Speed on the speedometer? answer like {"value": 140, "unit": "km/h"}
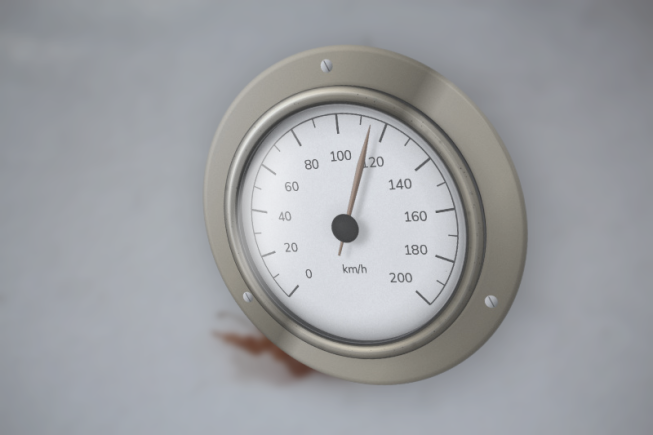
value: {"value": 115, "unit": "km/h"}
